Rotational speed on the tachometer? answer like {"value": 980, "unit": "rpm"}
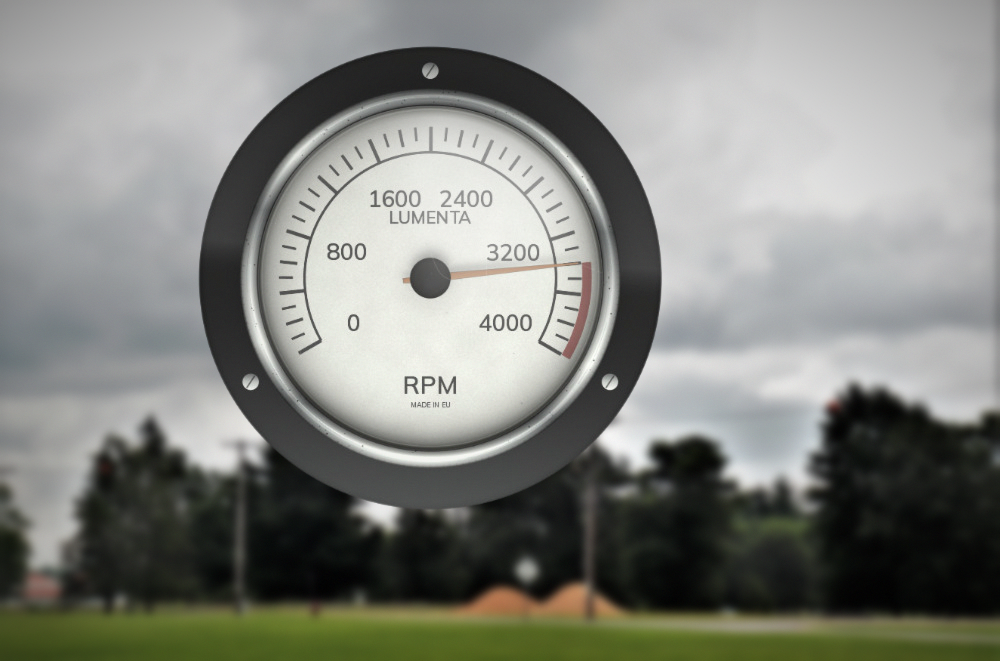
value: {"value": 3400, "unit": "rpm"}
